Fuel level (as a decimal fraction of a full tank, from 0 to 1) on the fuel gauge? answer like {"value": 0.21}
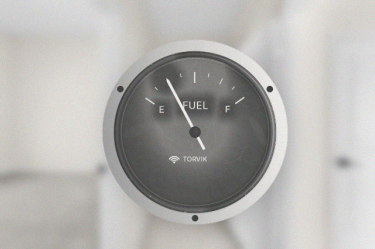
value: {"value": 0.25}
